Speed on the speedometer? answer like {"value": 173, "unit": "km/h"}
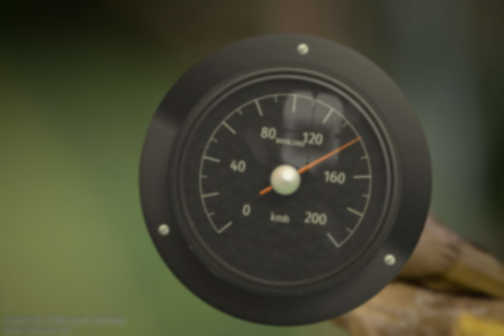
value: {"value": 140, "unit": "km/h"}
